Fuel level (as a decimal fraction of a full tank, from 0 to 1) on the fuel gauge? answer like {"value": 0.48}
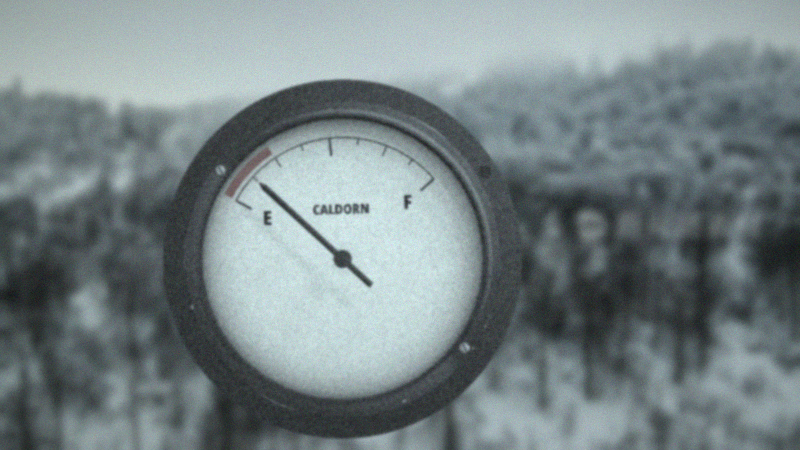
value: {"value": 0.125}
